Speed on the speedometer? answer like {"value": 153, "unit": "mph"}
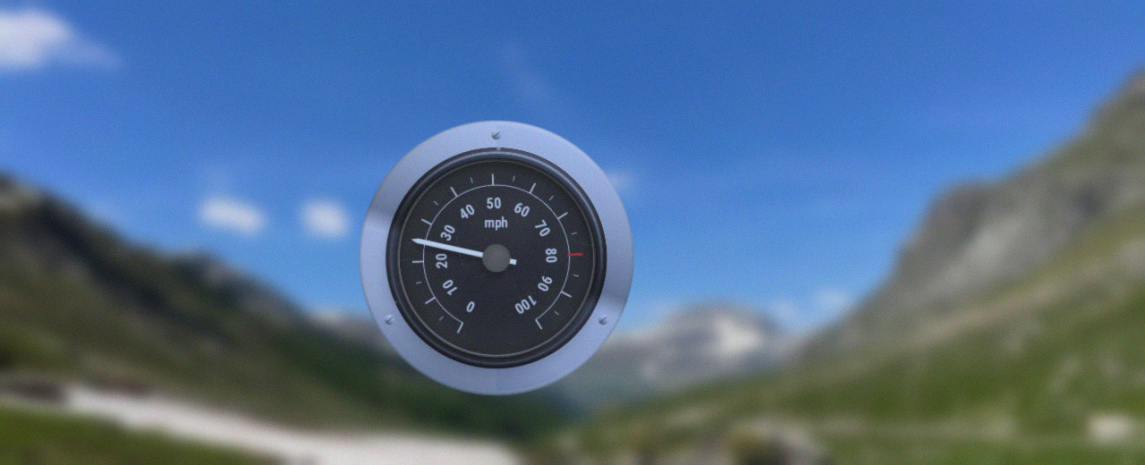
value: {"value": 25, "unit": "mph"}
